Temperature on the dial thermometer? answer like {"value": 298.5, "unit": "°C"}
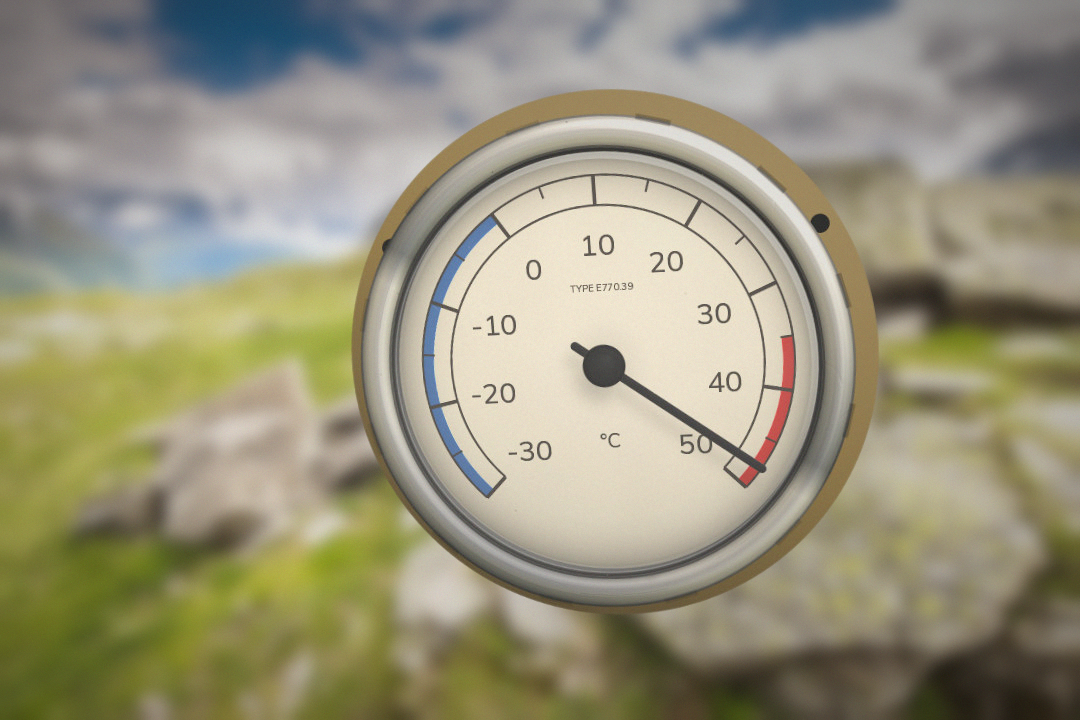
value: {"value": 47.5, "unit": "°C"}
